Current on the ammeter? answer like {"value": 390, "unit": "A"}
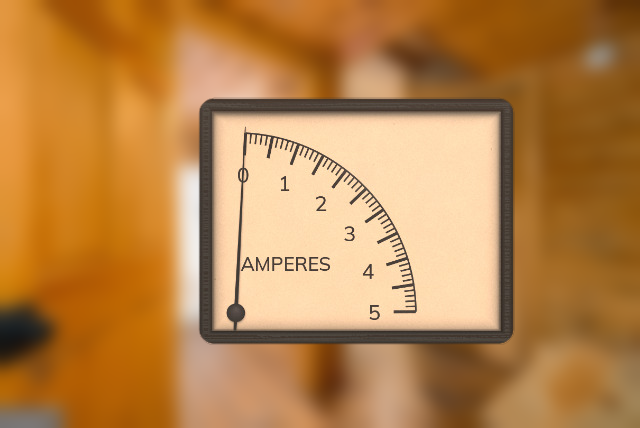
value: {"value": 0, "unit": "A"}
